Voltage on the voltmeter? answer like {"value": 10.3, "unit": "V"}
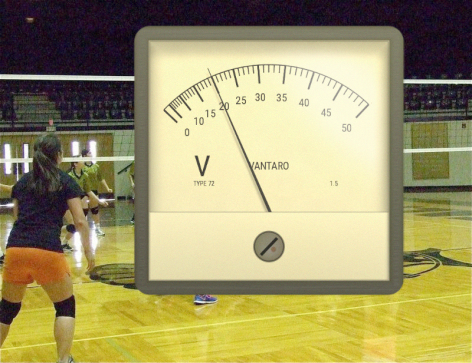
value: {"value": 20, "unit": "V"}
